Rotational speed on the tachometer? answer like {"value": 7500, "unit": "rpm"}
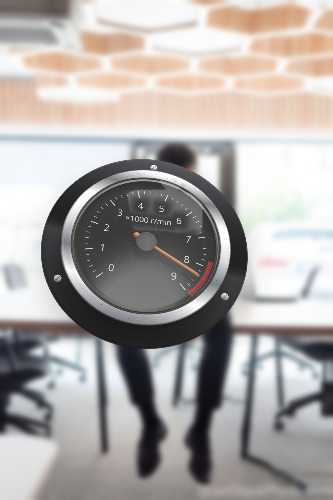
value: {"value": 8400, "unit": "rpm"}
